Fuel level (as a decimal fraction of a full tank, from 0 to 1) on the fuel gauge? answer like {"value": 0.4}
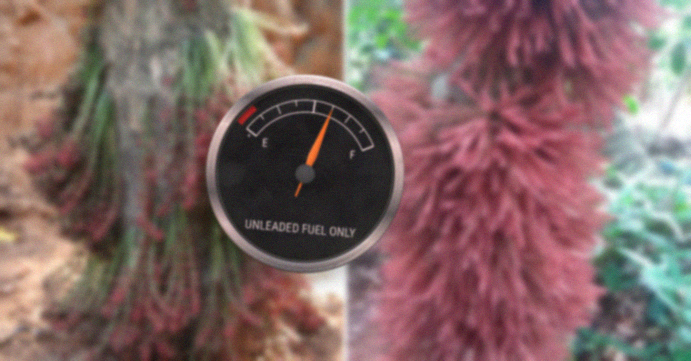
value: {"value": 0.625}
